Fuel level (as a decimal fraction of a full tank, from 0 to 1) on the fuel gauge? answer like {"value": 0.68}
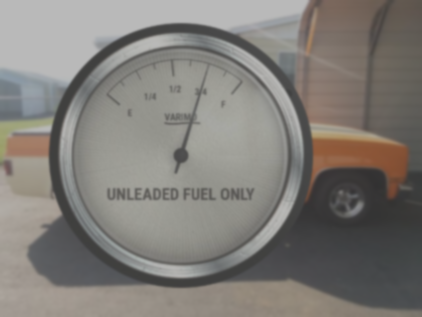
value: {"value": 0.75}
